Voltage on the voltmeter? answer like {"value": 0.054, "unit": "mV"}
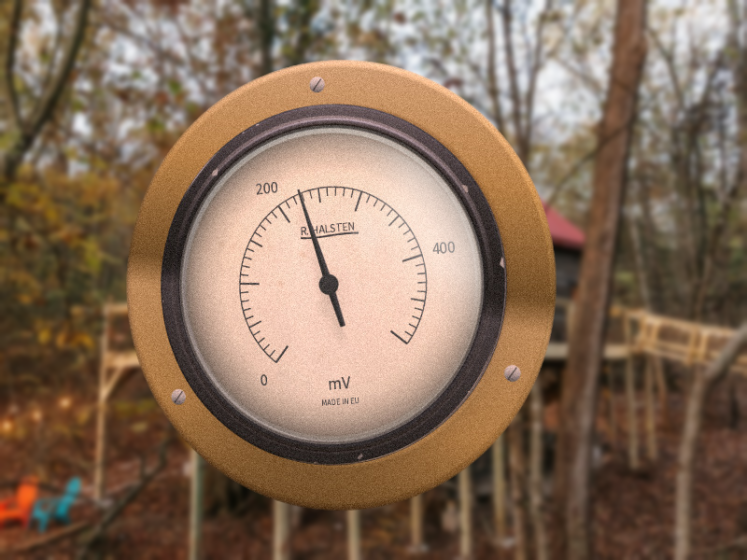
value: {"value": 230, "unit": "mV"}
